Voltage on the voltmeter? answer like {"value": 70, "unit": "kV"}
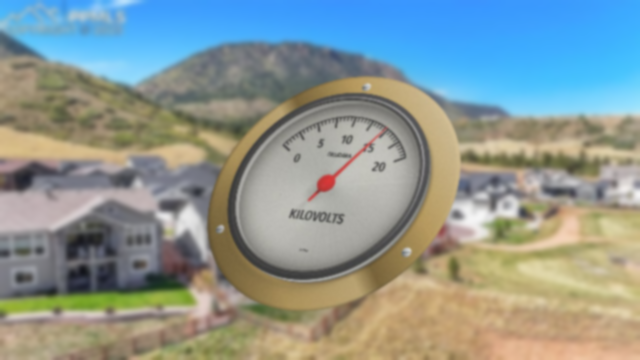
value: {"value": 15, "unit": "kV"}
